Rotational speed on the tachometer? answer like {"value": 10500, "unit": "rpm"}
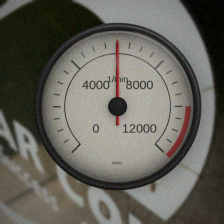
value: {"value": 6000, "unit": "rpm"}
